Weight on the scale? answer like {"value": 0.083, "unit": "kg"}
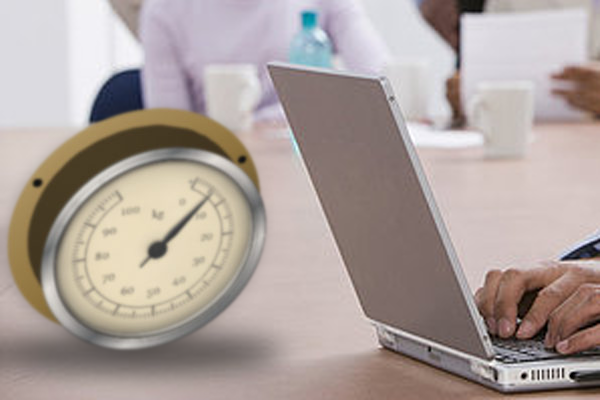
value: {"value": 5, "unit": "kg"}
